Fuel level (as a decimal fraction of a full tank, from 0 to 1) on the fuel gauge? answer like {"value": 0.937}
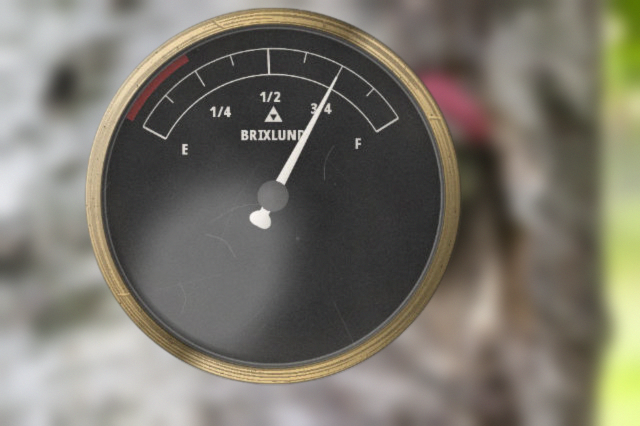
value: {"value": 0.75}
